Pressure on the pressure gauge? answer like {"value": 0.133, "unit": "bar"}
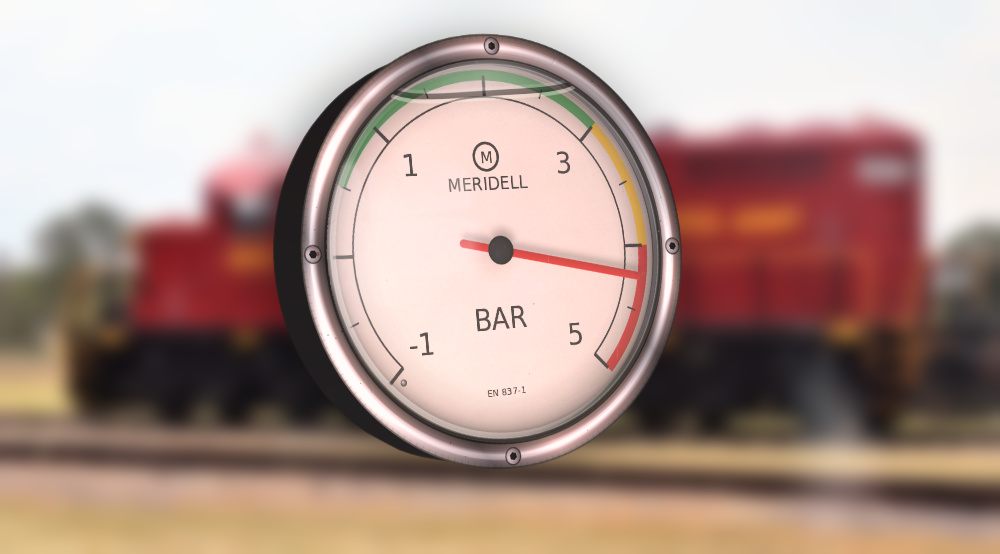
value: {"value": 4.25, "unit": "bar"}
